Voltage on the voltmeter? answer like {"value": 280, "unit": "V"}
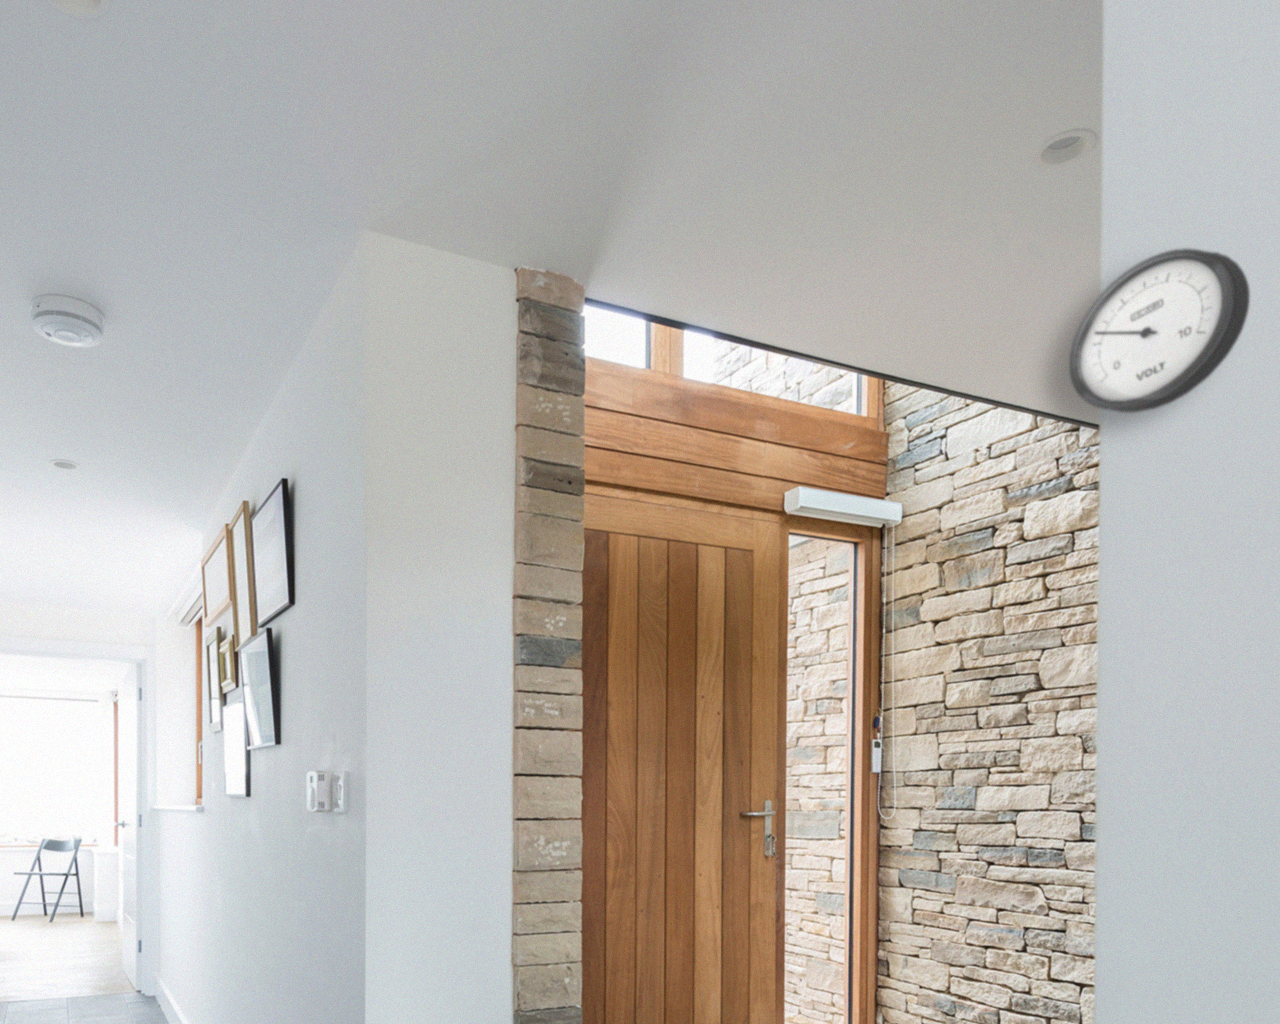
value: {"value": 2.5, "unit": "V"}
